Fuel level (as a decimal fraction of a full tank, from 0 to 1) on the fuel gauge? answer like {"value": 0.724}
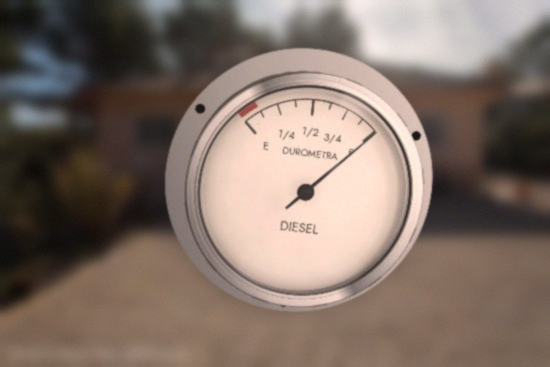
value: {"value": 1}
